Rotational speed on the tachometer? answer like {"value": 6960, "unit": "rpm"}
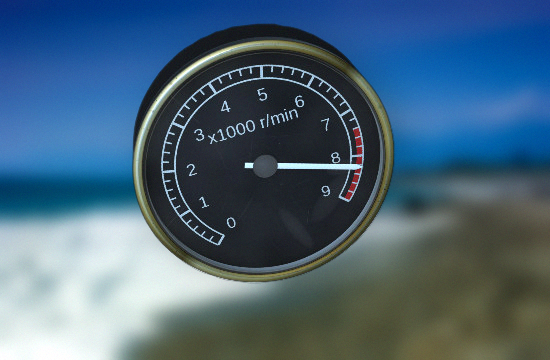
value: {"value": 8200, "unit": "rpm"}
